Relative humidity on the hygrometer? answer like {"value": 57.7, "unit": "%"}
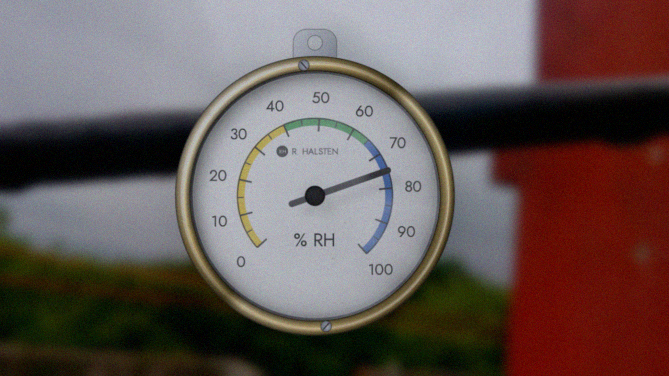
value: {"value": 75, "unit": "%"}
